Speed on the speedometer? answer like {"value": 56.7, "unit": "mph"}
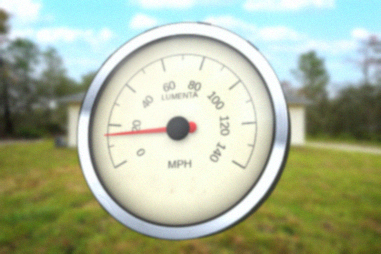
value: {"value": 15, "unit": "mph"}
